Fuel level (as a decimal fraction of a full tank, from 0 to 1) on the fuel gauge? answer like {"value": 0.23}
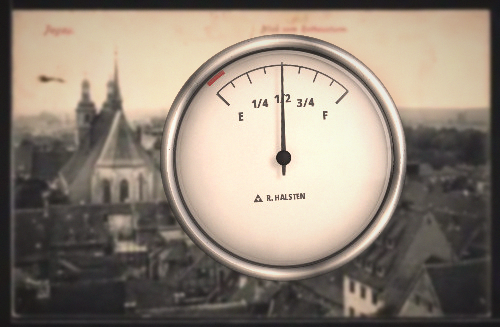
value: {"value": 0.5}
